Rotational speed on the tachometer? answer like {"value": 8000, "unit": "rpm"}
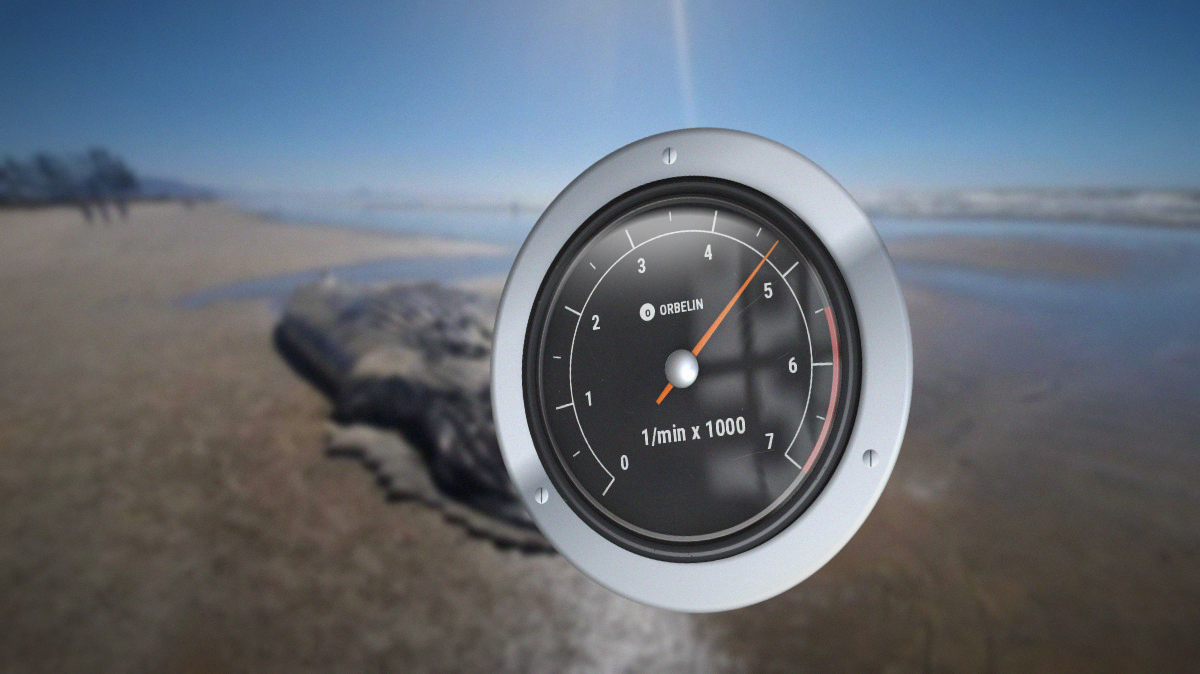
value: {"value": 4750, "unit": "rpm"}
